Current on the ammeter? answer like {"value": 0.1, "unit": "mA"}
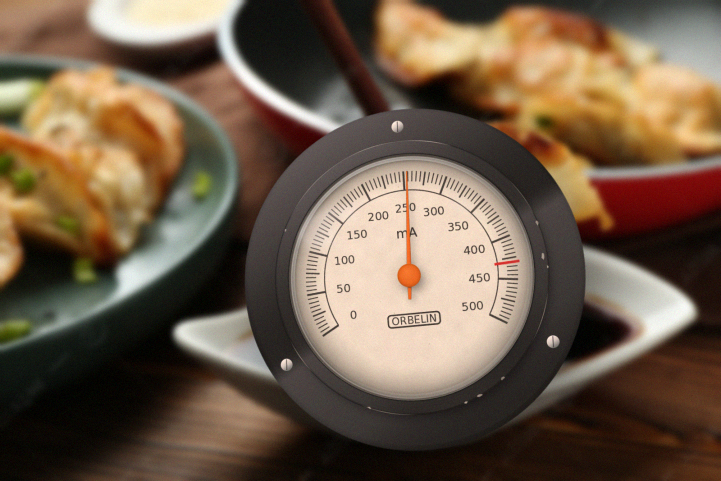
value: {"value": 255, "unit": "mA"}
